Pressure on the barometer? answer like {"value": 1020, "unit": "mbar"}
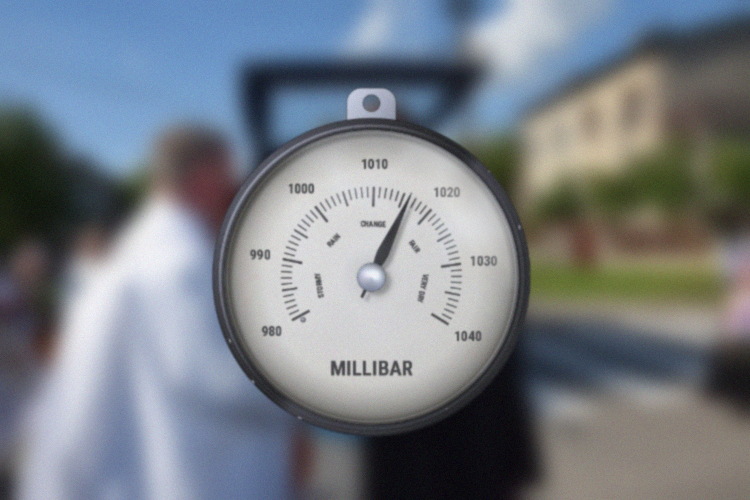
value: {"value": 1016, "unit": "mbar"}
